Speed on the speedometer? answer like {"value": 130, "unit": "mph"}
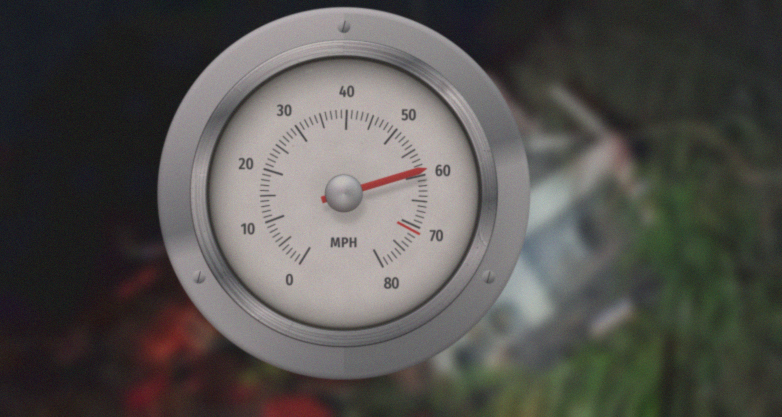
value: {"value": 59, "unit": "mph"}
